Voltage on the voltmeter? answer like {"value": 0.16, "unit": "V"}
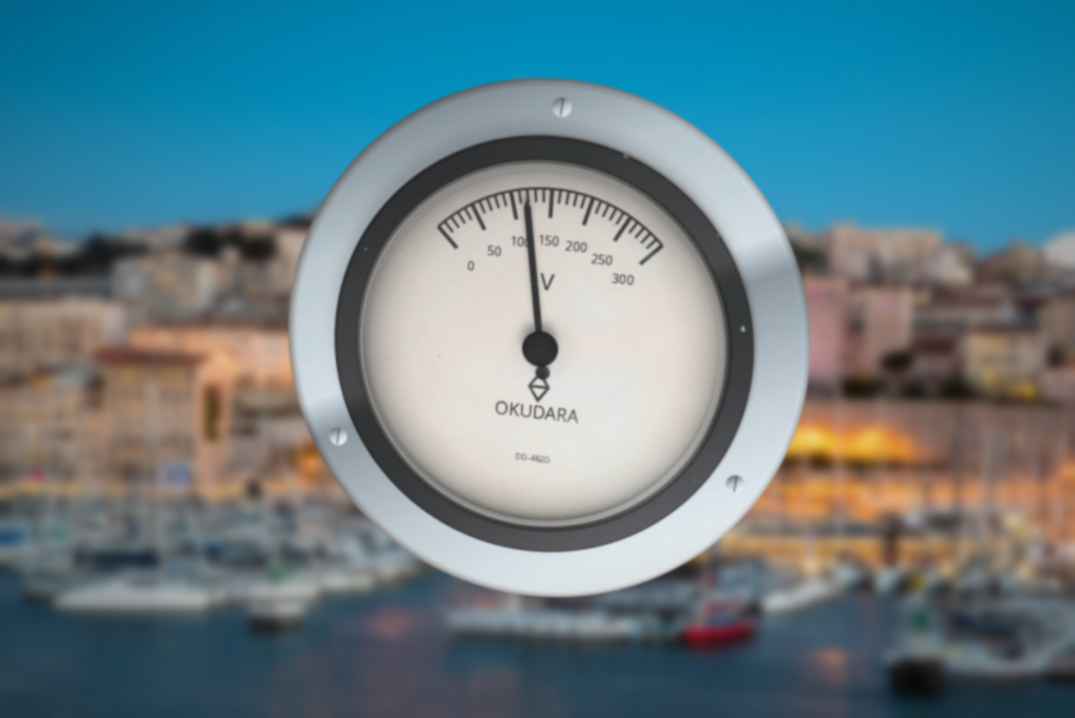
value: {"value": 120, "unit": "V"}
